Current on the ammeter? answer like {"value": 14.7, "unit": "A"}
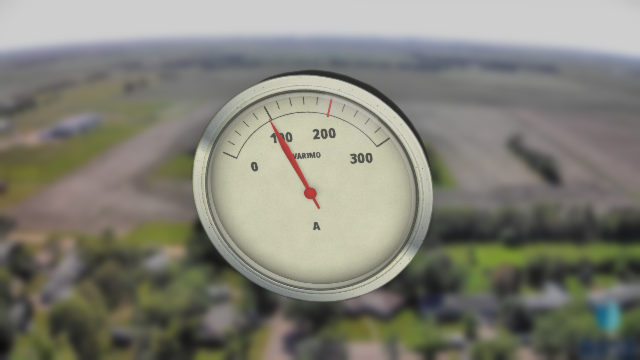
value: {"value": 100, "unit": "A"}
